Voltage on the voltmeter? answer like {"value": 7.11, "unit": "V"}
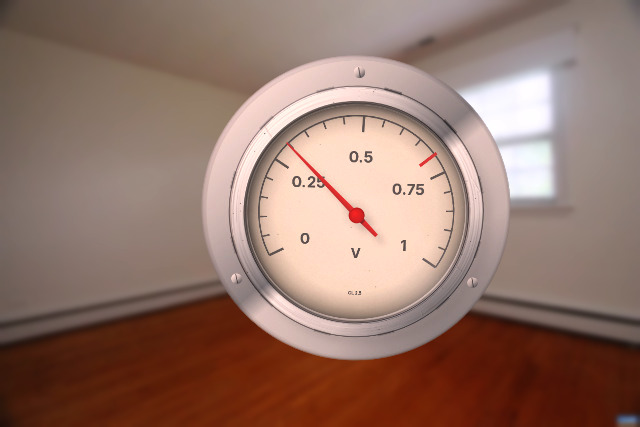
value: {"value": 0.3, "unit": "V"}
